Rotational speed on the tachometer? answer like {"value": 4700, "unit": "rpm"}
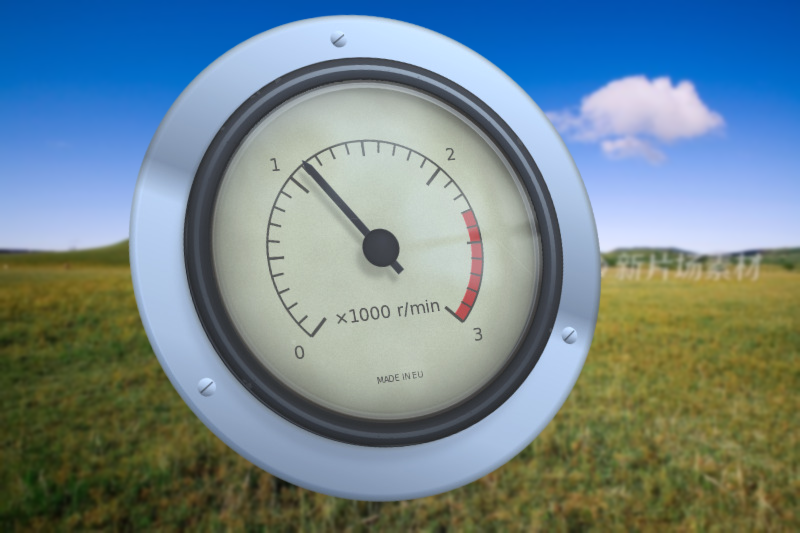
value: {"value": 1100, "unit": "rpm"}
